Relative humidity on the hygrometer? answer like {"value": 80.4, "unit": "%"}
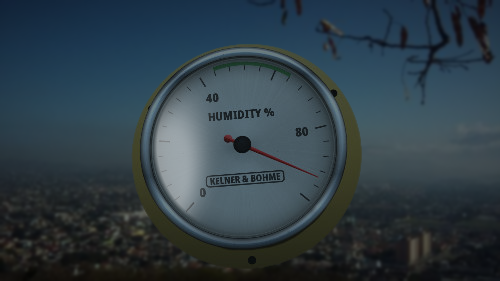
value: {"value": 94, "unit": "%"}
